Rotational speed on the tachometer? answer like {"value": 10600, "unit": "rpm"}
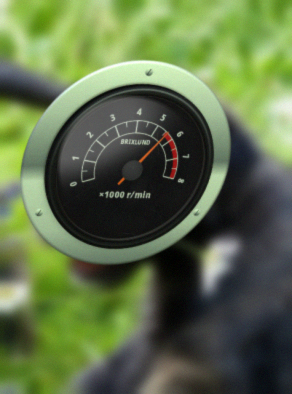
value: {"value": 5500, "unit": "rpm"}
